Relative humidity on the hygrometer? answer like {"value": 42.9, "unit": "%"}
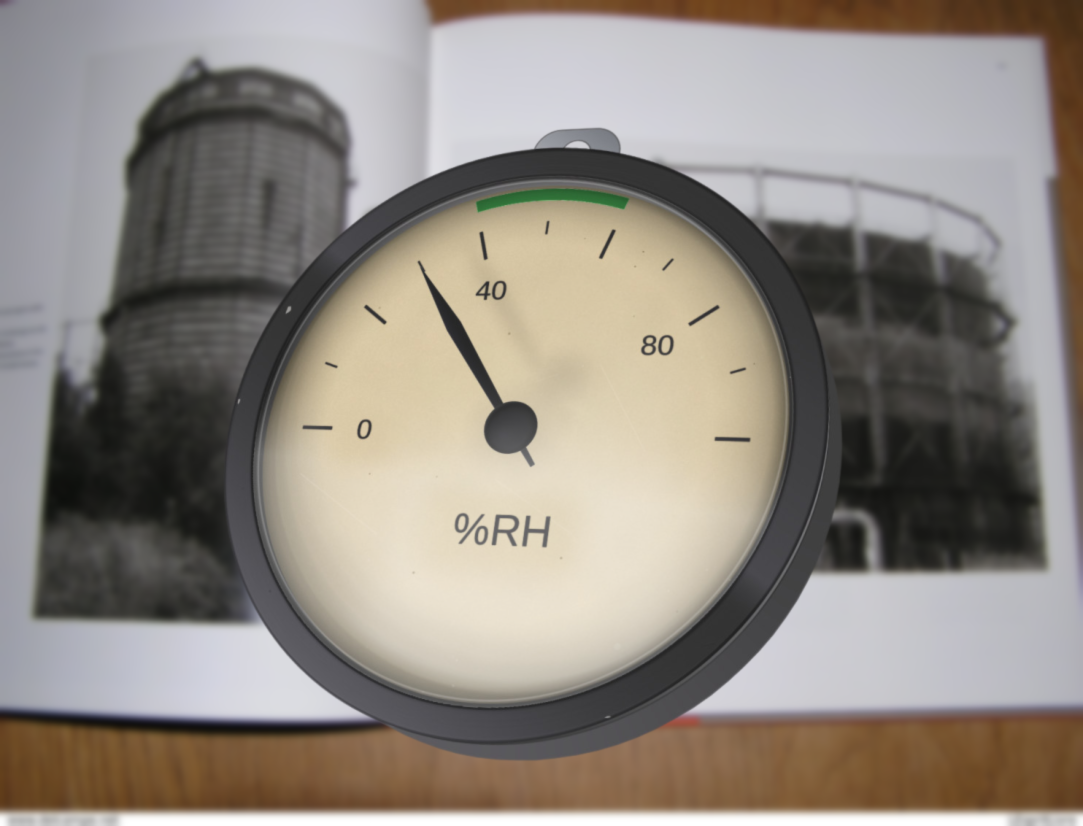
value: {"value": 30, "unit": "%"}
